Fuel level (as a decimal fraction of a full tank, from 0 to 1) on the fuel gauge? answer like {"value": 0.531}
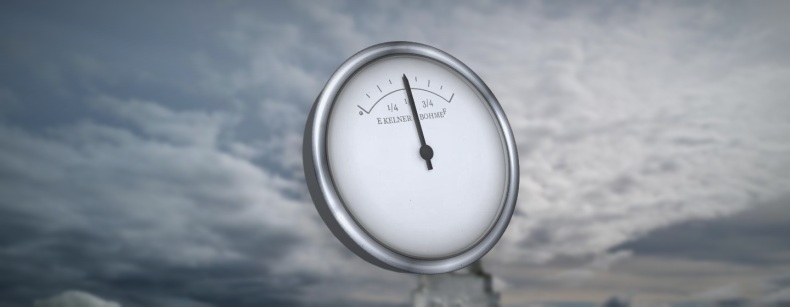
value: {"value": 0.5}
